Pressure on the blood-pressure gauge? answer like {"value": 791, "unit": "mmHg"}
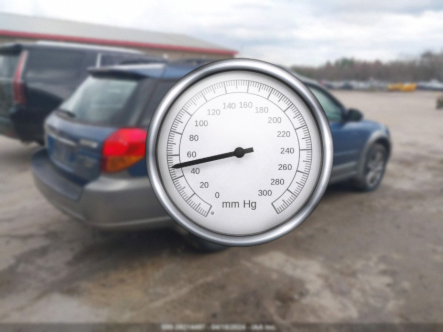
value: {"value": 50, "unit": "mmHg"}
